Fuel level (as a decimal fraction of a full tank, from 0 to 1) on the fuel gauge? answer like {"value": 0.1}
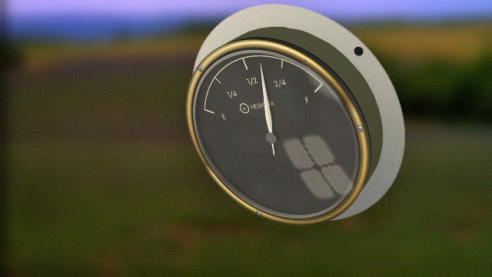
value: {"value": 0.625}
